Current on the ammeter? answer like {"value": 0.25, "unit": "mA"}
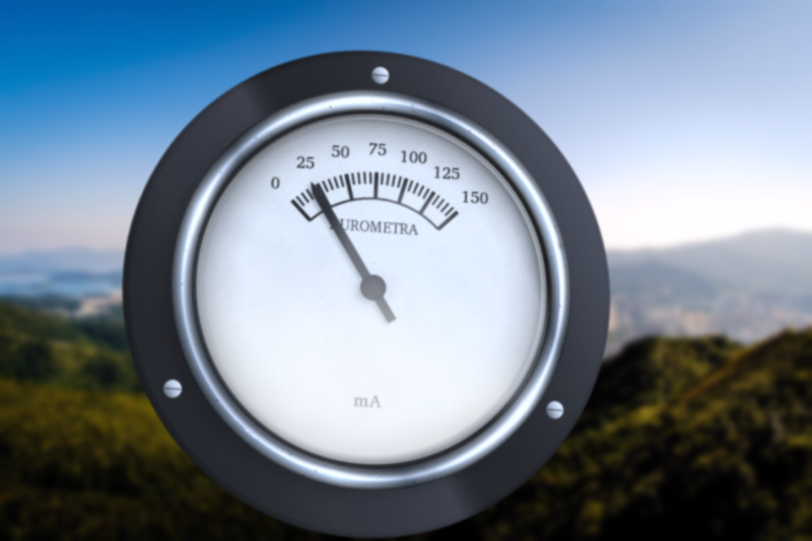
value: {"value": 20, "unit": "mA"}
